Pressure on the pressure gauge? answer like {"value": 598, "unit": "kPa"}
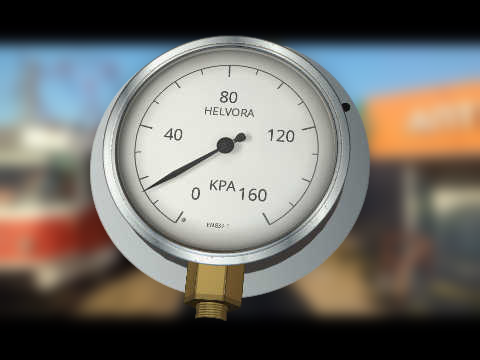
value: {"value": 15, "unit": "kPa"}
